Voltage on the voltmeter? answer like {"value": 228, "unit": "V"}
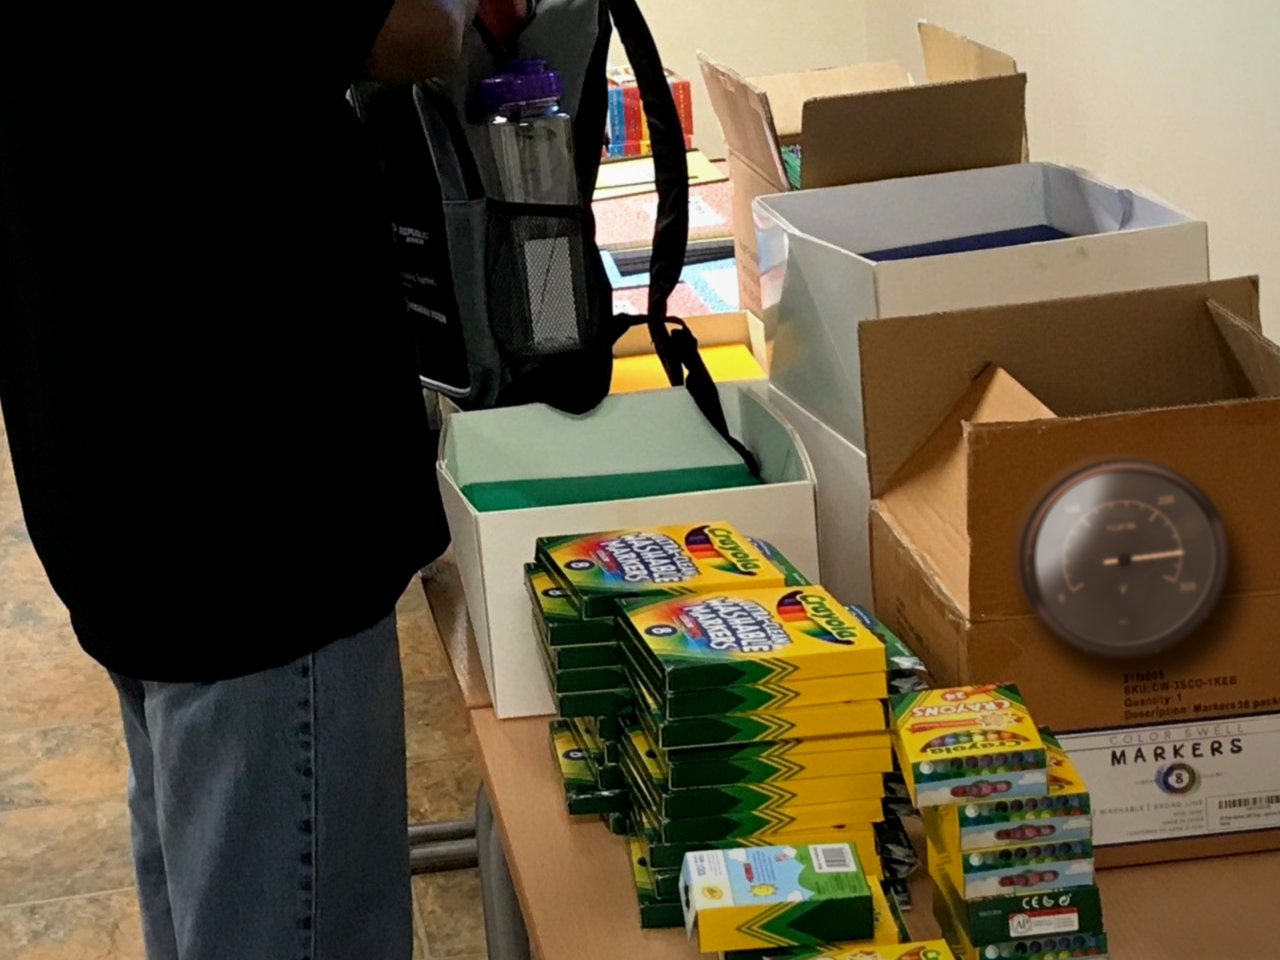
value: {"value": 260, "unit": "V"}
